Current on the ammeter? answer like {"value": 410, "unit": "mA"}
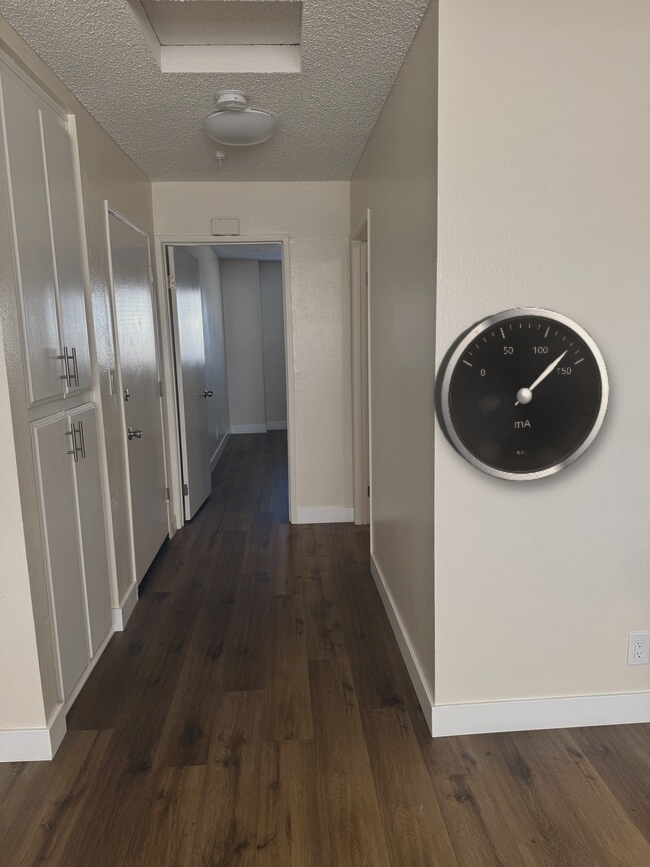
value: {"value": 130, "unit": "mA"}
